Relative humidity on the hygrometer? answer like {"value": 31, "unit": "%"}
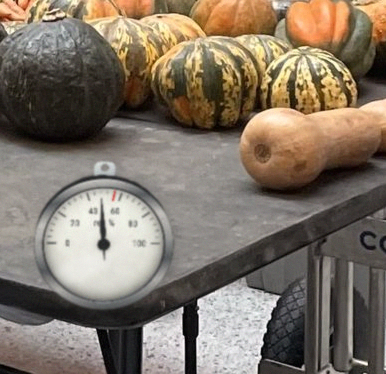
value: {"value": 48, "unit": "%"}
